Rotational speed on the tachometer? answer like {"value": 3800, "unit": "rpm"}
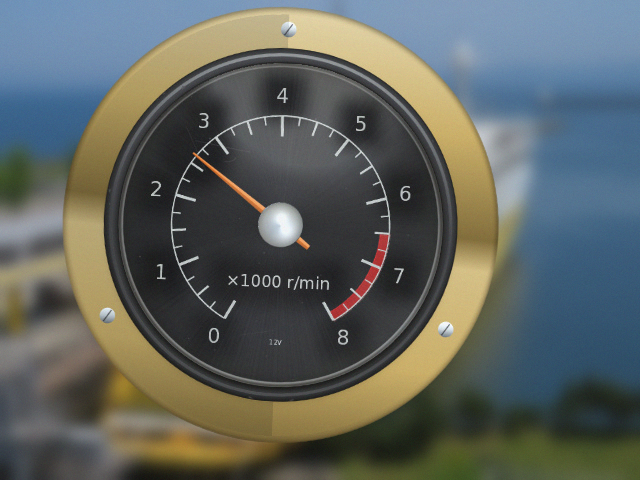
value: {"value": 2625, "unit": "rpm"}
